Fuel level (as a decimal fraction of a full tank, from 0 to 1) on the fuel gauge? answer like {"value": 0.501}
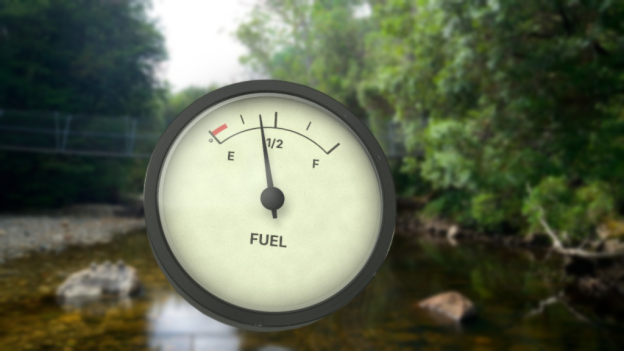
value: {"value": 0.375}
